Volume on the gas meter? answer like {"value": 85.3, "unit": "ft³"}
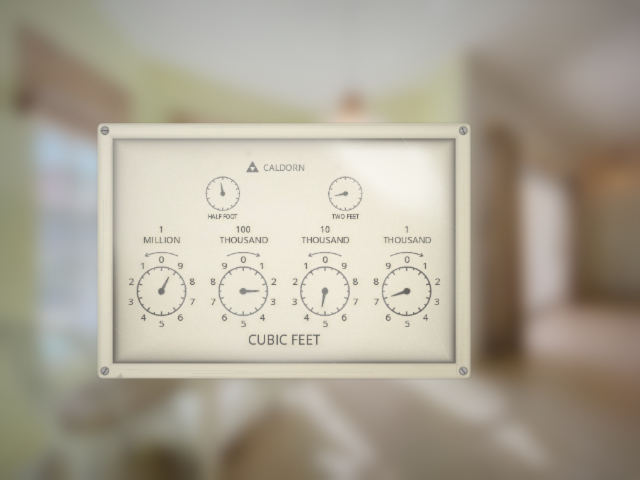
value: {"value": 924700, "unit": "ft³"}
